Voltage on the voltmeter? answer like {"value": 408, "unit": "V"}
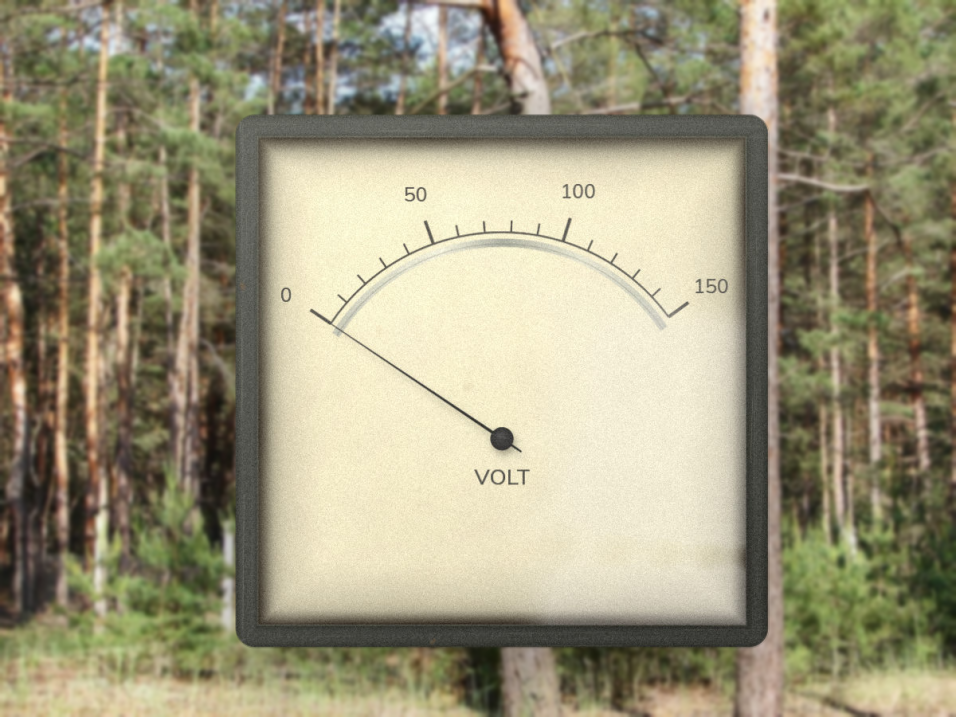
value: {"value": 0, "unit": "V"}
